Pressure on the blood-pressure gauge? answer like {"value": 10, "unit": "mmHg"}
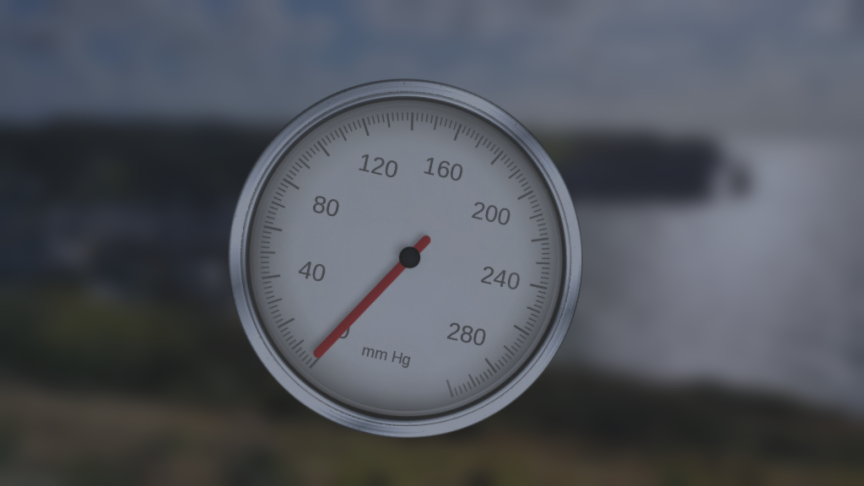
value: {"value": 2, "unit": "mmHg"}
